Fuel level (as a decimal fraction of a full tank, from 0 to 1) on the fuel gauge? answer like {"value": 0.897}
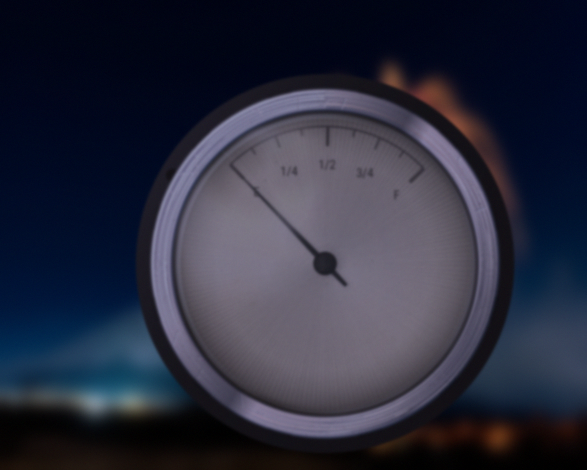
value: {"value": 0}
